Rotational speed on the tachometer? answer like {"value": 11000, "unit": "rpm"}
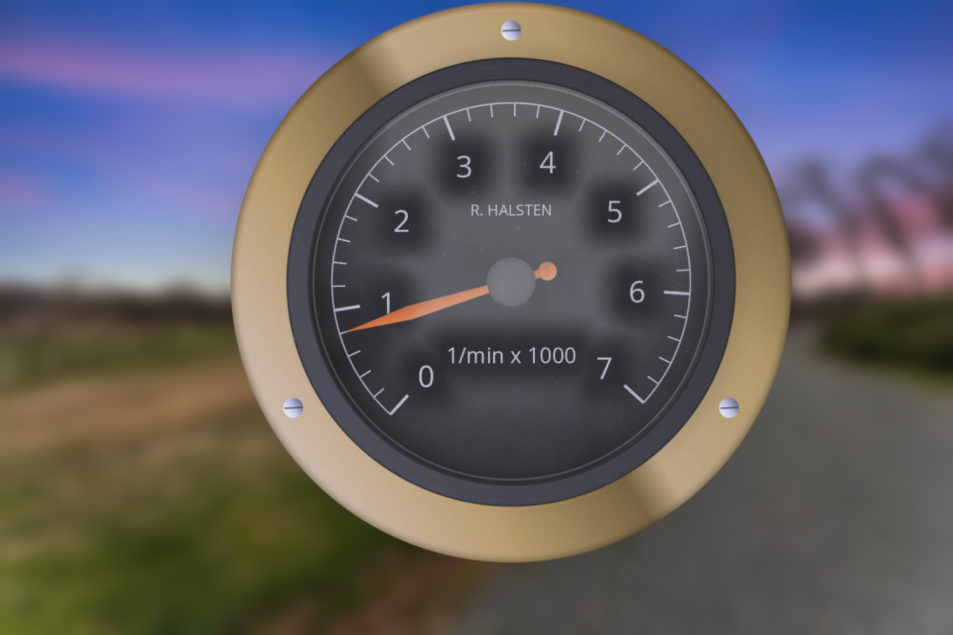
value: {"value": 800, "unit": "rpm"}
